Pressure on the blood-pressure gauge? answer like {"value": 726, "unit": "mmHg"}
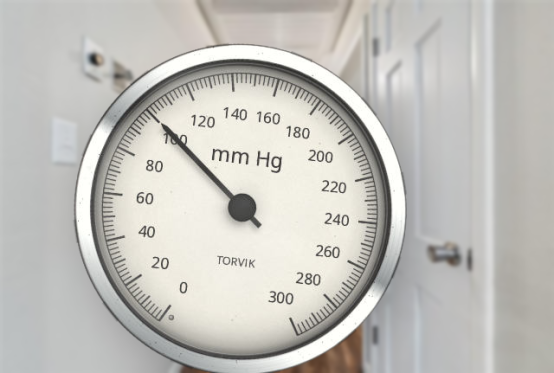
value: {"value": 100, "unit": "mmHg"}
